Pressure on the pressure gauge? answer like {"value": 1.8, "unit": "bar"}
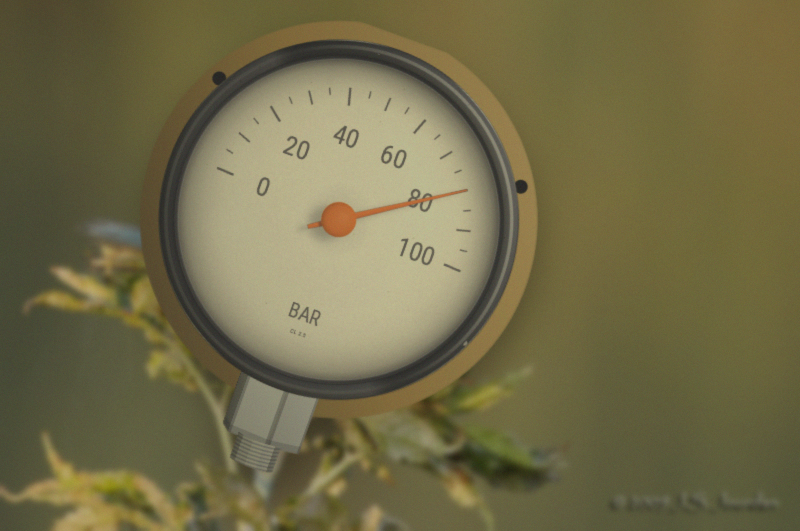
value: {"value": 80, "unit": "bar"}
